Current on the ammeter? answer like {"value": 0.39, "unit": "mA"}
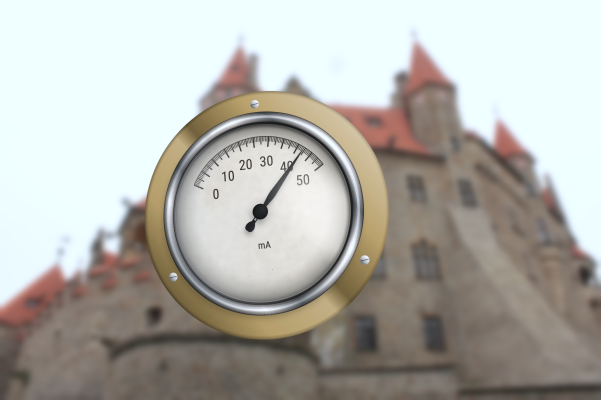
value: {"value": 42.5, "unit": "mA"}
